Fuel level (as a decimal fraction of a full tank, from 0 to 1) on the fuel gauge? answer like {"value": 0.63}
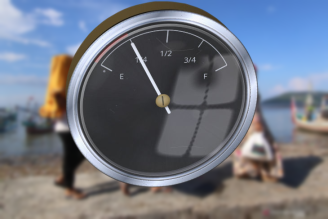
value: {"value": 0.25}
